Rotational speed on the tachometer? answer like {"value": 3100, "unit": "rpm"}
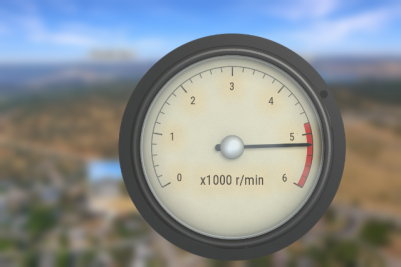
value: {"value": 5200, "unit": "rpm"}
